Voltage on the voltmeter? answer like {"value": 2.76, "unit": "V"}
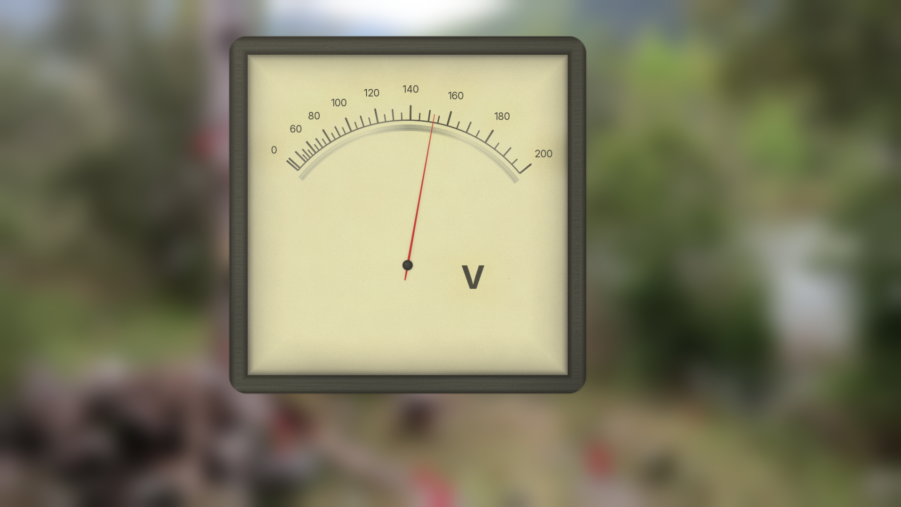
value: {"value": 152.5, "unit": "V"}
